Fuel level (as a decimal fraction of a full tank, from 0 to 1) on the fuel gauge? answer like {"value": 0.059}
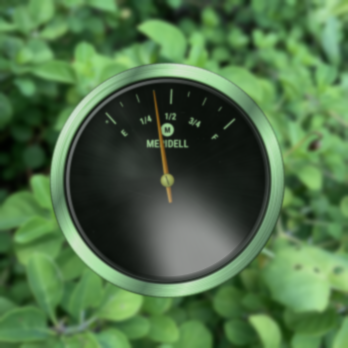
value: {"value": 0.375}
